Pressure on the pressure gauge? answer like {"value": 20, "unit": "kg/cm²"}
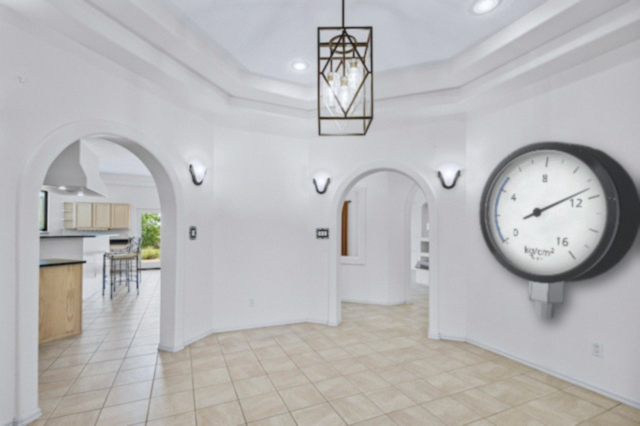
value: {"value": 11.5, "unit": "kg/cm²"}
